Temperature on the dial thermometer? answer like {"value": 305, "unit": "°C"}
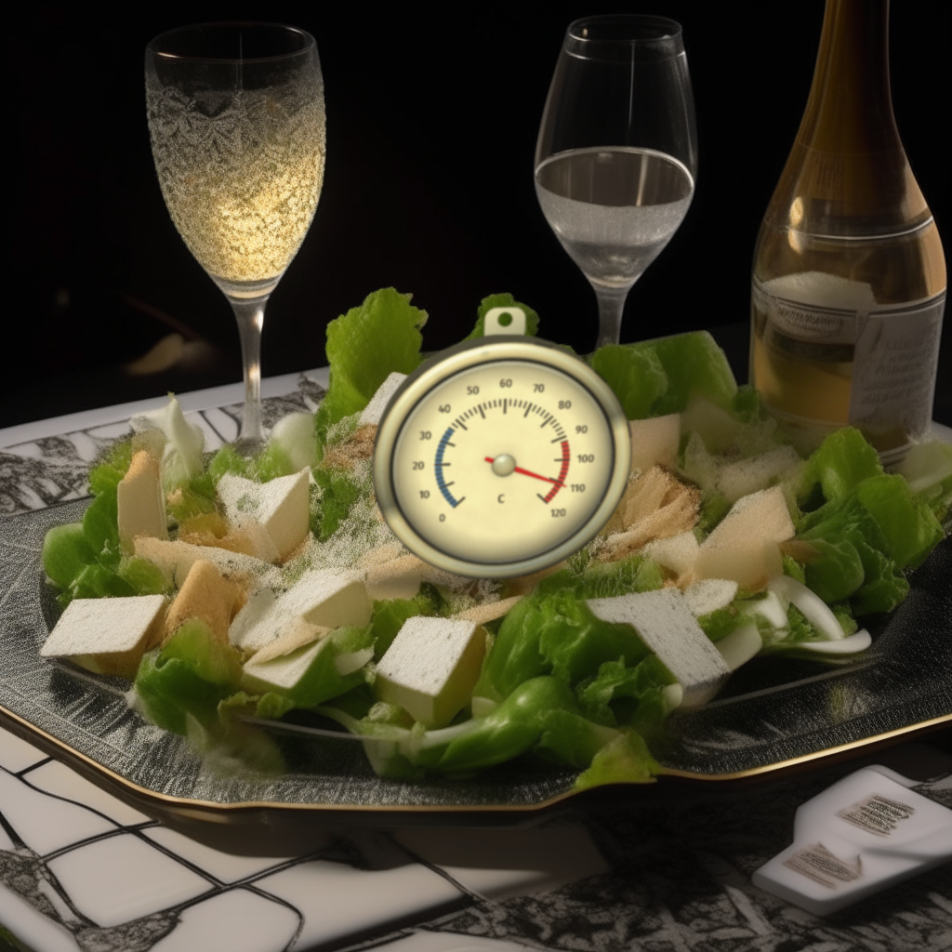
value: {"value": 110, "unit": "°C"}
